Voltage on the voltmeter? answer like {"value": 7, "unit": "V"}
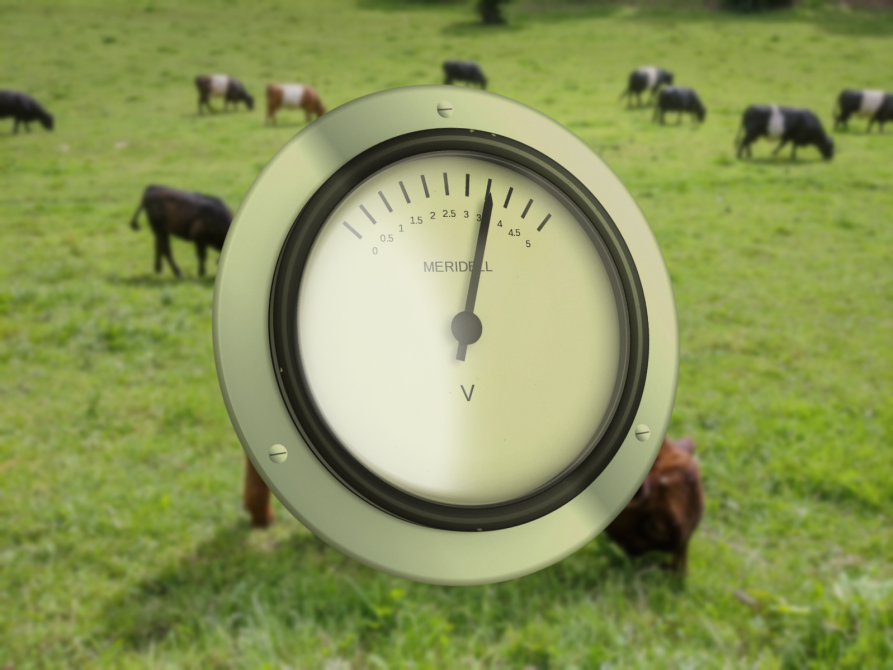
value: {"value": 3.5, "unit": "V"}
